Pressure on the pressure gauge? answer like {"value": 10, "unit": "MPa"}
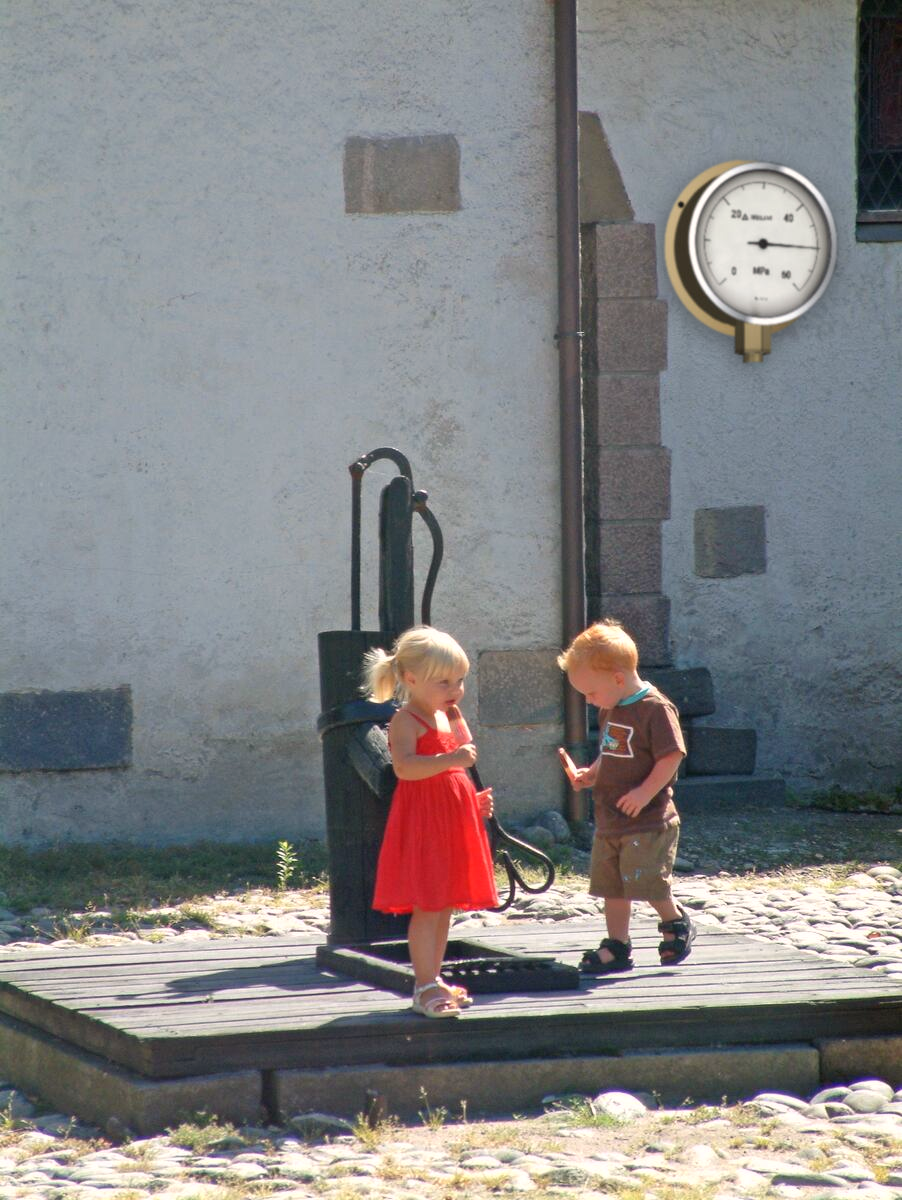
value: {"value": 50, "unit": "MPa"}
